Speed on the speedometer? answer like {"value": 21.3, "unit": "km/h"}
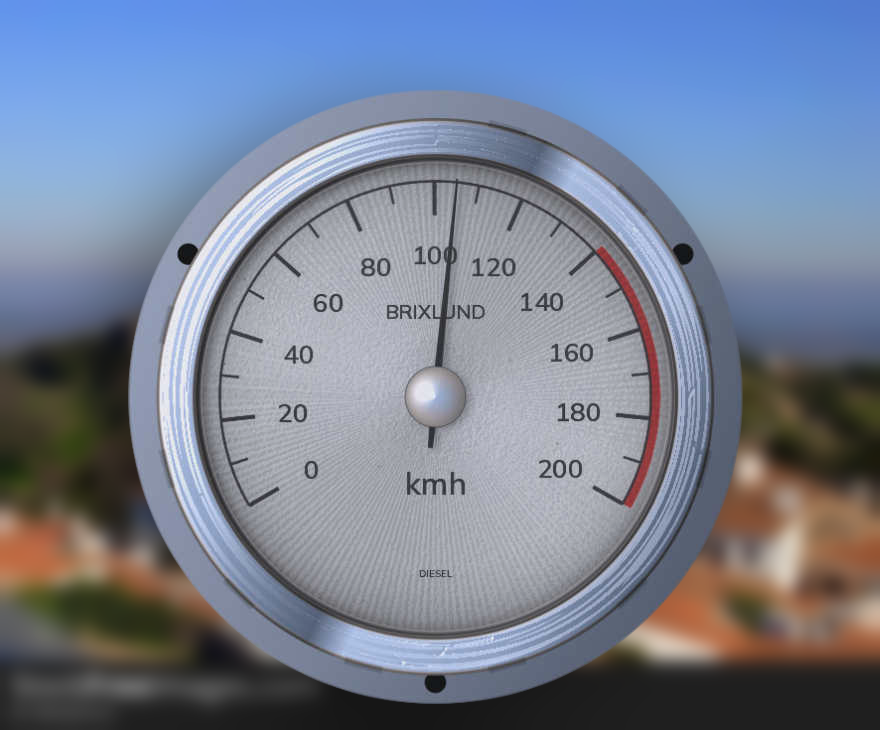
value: {"value": 105, "unit": "km/h"}
